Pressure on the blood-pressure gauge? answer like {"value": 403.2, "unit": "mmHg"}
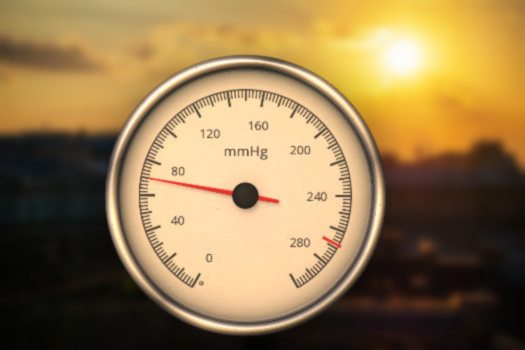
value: {"value": 70, "unit": "mmHg"}
